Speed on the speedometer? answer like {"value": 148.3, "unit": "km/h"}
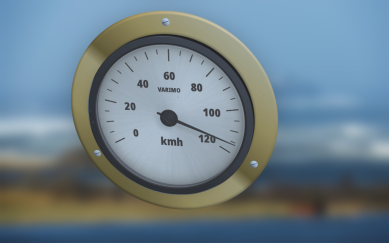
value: {"value": 115, "unit": "km/h"}
